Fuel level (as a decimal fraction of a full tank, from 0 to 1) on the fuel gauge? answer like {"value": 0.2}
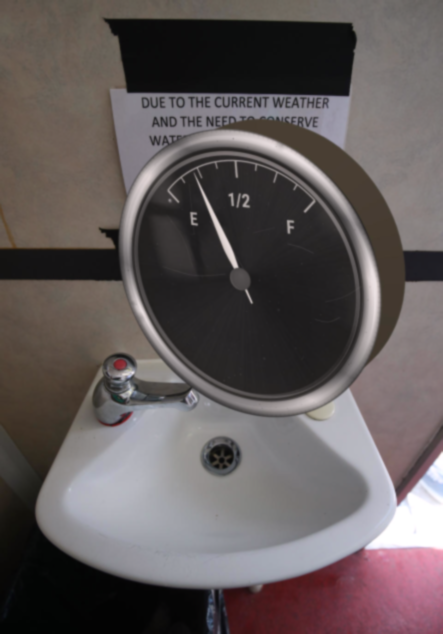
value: {"value": 0.25}
